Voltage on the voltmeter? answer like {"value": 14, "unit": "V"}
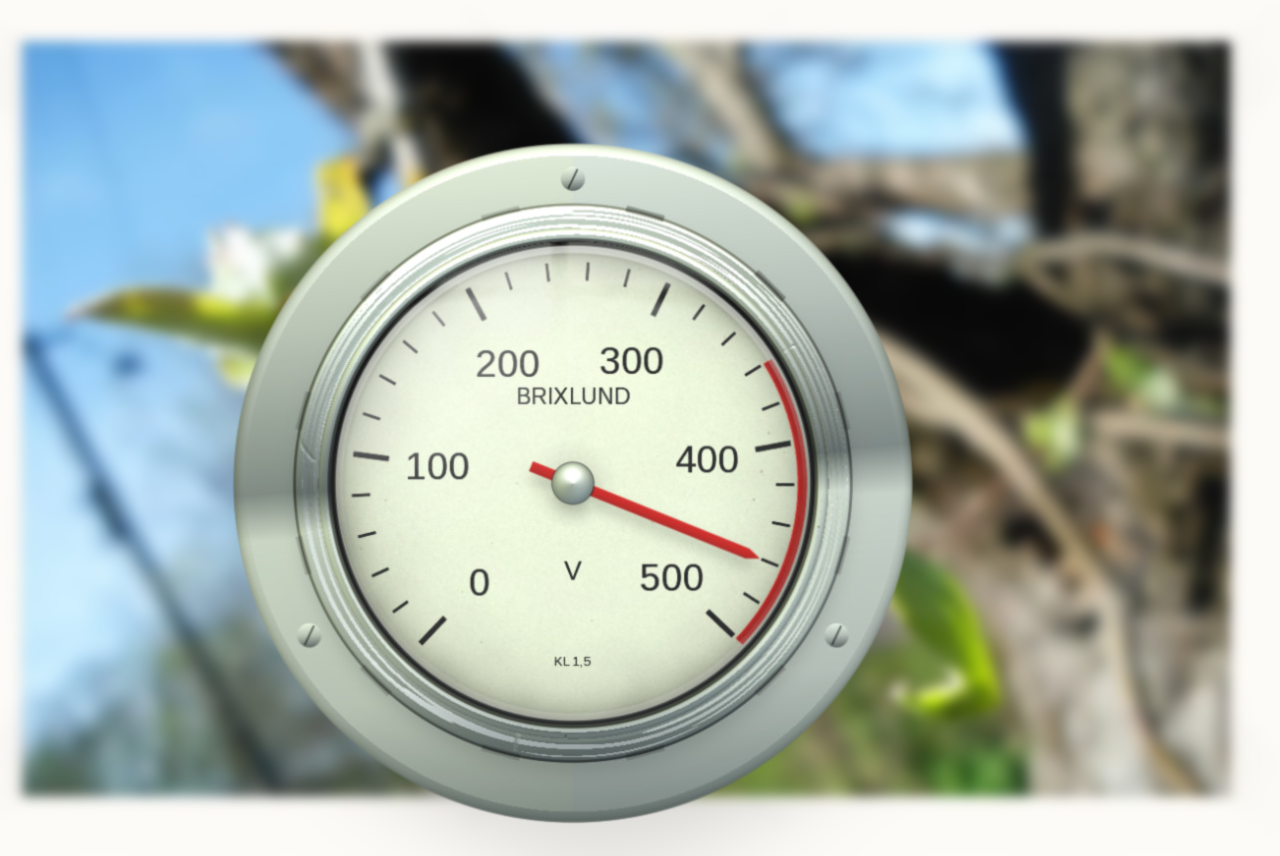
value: {"value": 460, "unit": "V"}
